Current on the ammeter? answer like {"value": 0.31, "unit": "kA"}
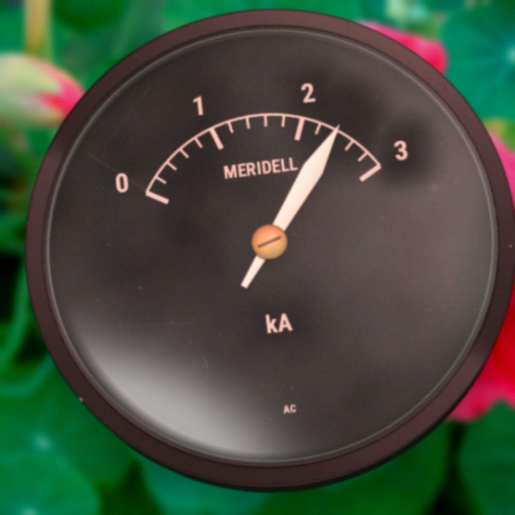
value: {"value": 2.4, "unit": "kA"}
